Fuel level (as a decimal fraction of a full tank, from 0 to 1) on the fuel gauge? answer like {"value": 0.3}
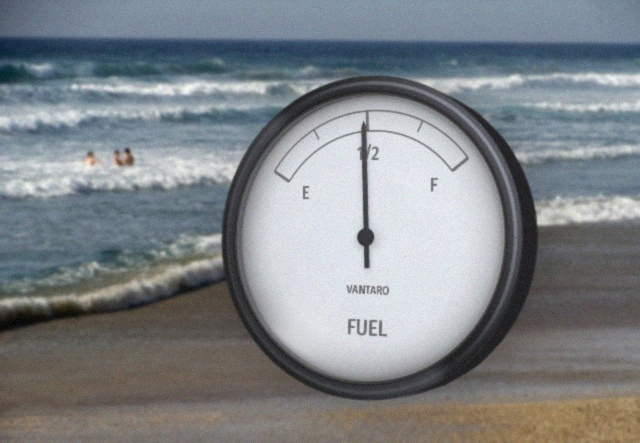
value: {"value": 0.5}
